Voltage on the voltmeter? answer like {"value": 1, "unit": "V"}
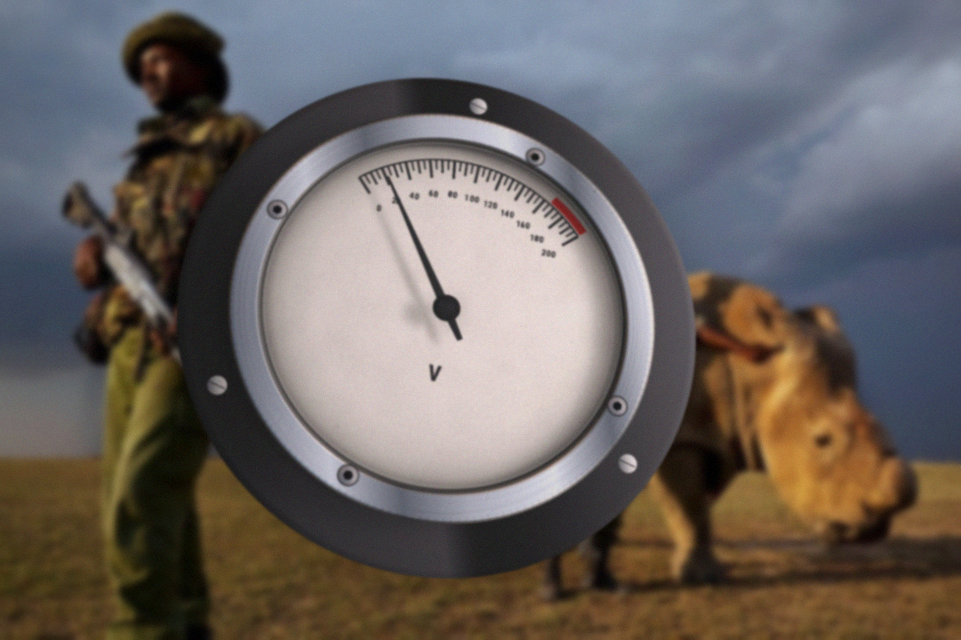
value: {"value": 20, "unit": "V"}
